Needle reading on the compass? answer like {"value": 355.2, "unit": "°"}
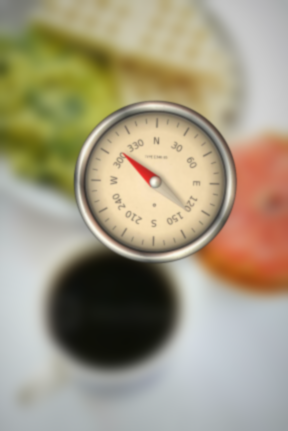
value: {"value": 310, "unit": "°"}
